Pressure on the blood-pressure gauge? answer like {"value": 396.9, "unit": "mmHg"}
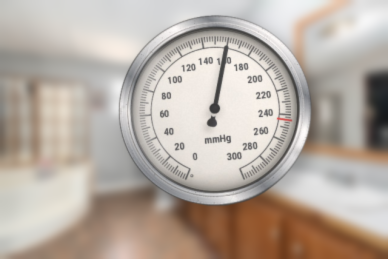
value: {"value": 160, "unit": "mmHg"}
